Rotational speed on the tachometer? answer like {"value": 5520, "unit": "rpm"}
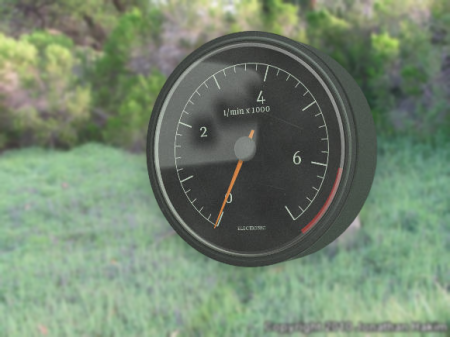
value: {"value": 0, "unit": "rpm"}
